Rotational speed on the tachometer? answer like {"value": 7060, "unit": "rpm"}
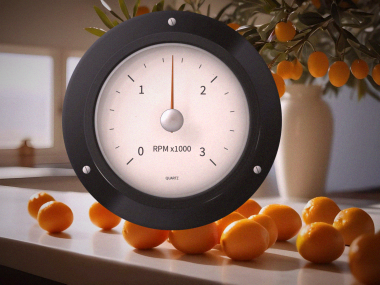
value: {"value": 1500, "unit": "rpm"}
